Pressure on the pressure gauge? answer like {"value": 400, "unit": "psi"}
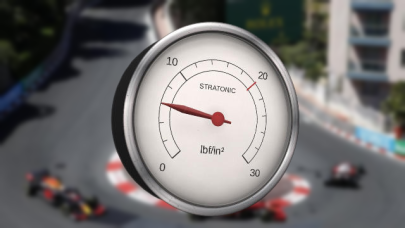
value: {"value": 6, "unit": "psi"}
